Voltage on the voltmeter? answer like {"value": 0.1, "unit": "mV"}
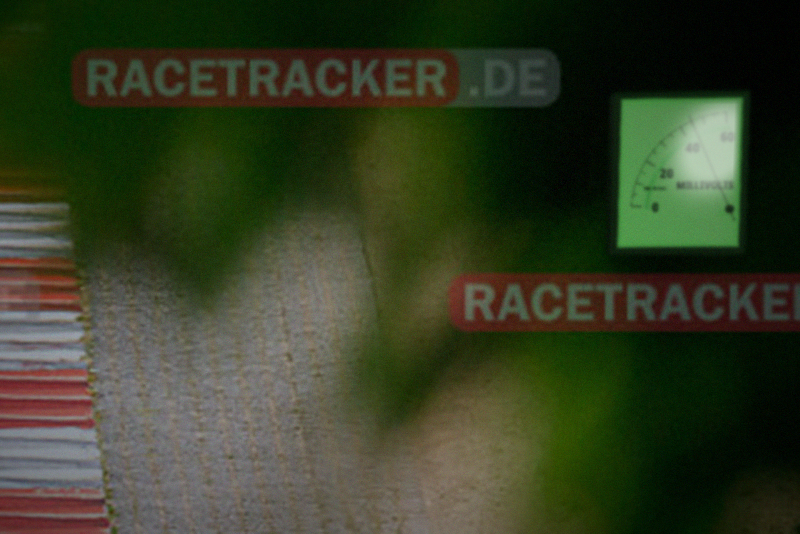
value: {"value": 45, "unit": "mV"}
